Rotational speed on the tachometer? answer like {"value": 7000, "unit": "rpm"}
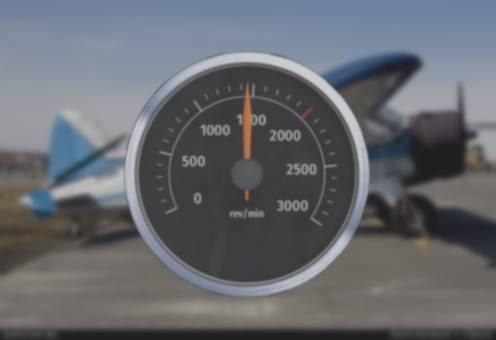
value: {"value": 1450, "unit": "rpm"}
